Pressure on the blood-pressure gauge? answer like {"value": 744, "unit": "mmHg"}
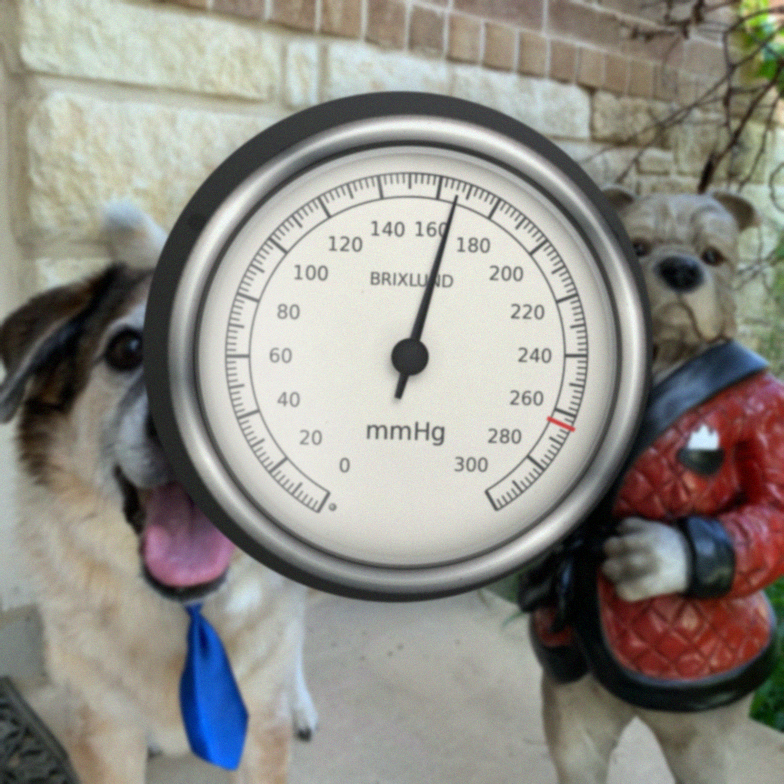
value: {"value": 166, "unit": "mmHg"}
